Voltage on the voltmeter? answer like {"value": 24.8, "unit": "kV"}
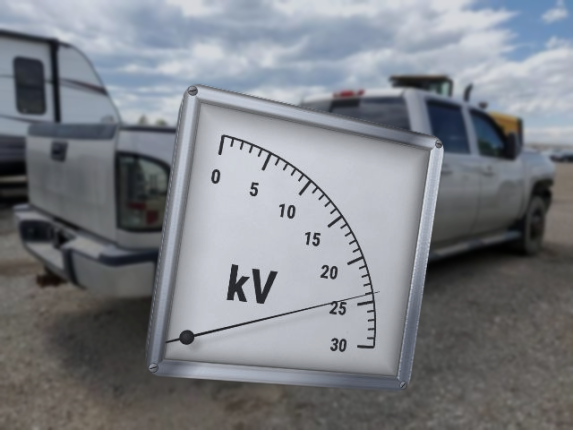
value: {"value": 24, "unit": "kV"}
